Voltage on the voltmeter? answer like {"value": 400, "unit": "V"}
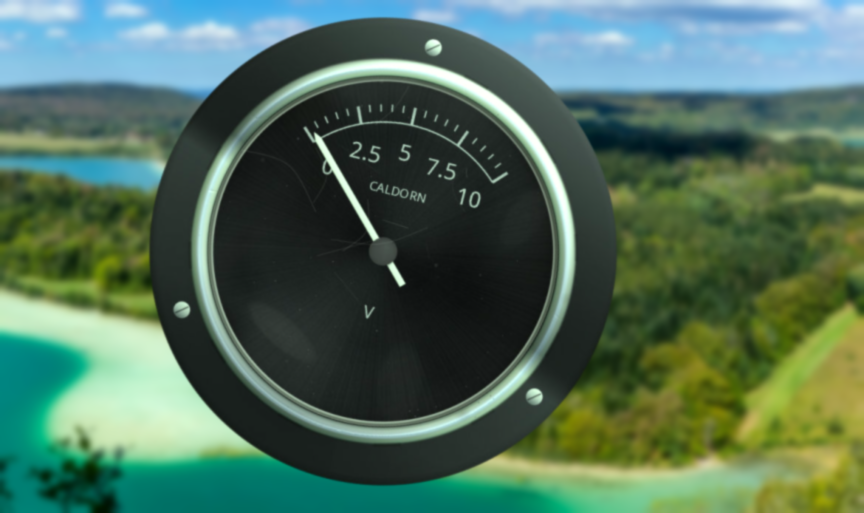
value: {"value": 0.25, "unit": "V"}
